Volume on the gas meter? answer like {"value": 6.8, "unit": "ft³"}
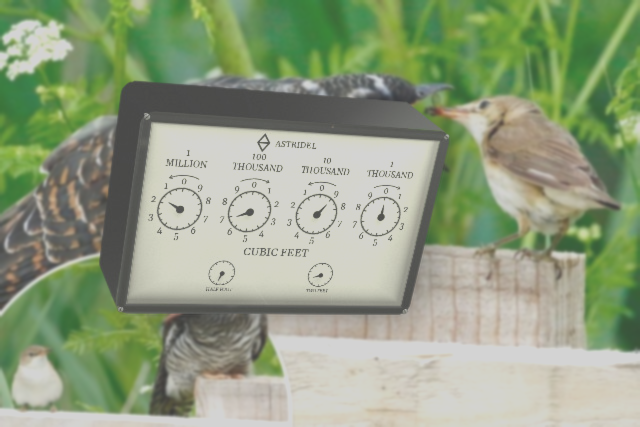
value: {"value": 169000, "unit": "ft³"}
